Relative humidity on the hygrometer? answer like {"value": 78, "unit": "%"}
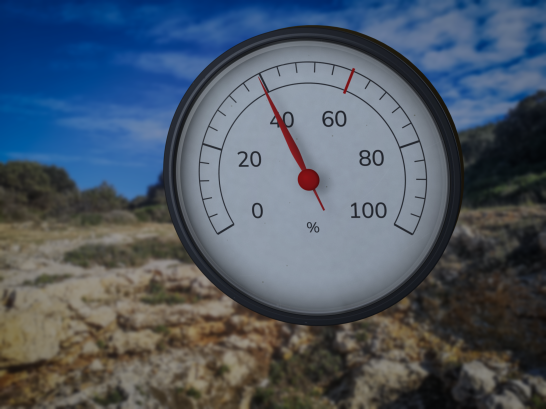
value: {"value": 40, "unit": "%"}
